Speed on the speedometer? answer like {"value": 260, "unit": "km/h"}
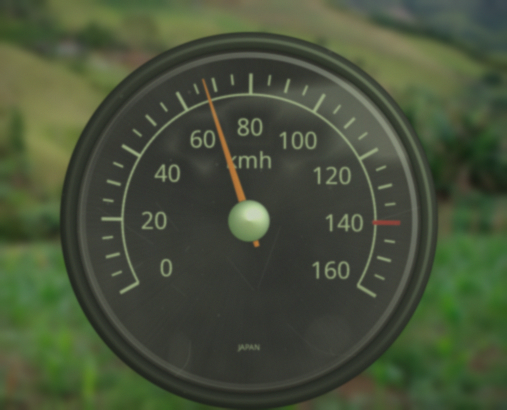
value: {"value": 67.5, "unit": "km/h"}
